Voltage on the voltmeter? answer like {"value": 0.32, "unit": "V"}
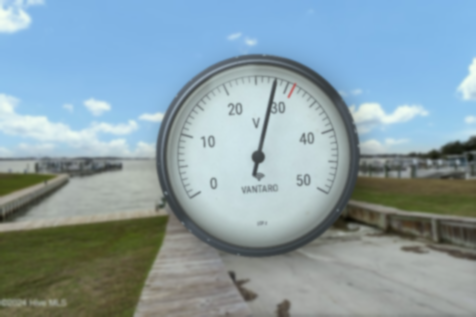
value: {"value": 28, "unit": "V"}
